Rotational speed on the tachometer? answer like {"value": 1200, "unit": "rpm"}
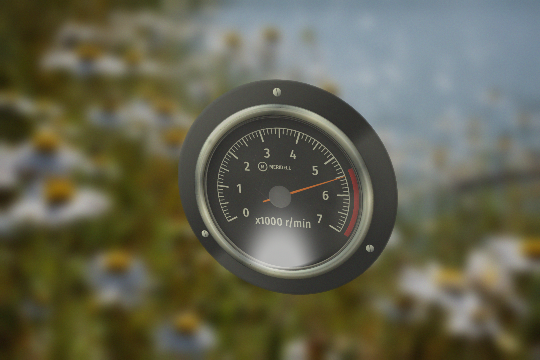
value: {"value": 5500, "unit": "rpm"}
